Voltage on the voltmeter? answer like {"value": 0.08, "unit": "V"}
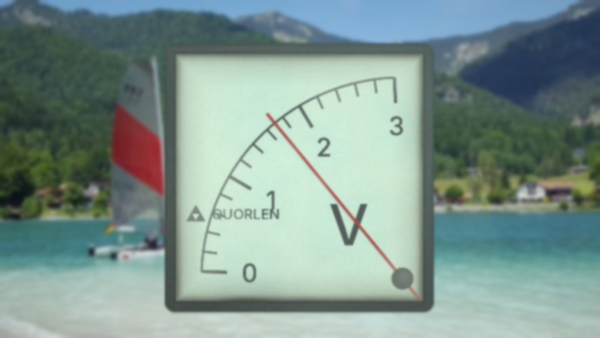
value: {"value": 1.7, "unit": "V"}
